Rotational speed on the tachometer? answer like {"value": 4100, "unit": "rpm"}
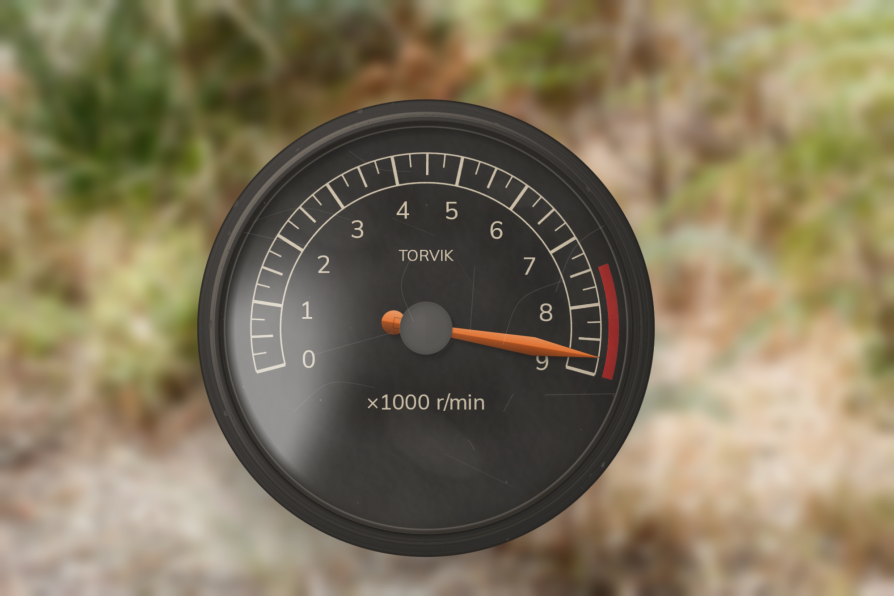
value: {"value": 8750, "unit": "rpm"}
